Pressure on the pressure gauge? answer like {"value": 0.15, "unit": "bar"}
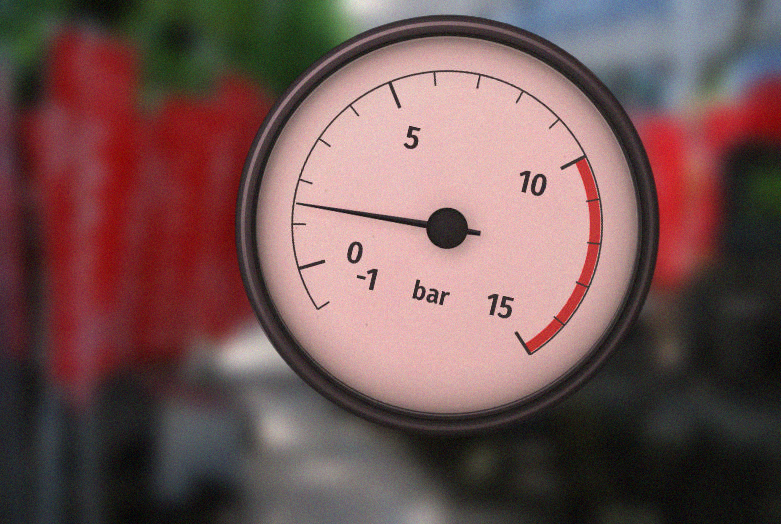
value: {"value": 1.5, "unit": "bar"}
